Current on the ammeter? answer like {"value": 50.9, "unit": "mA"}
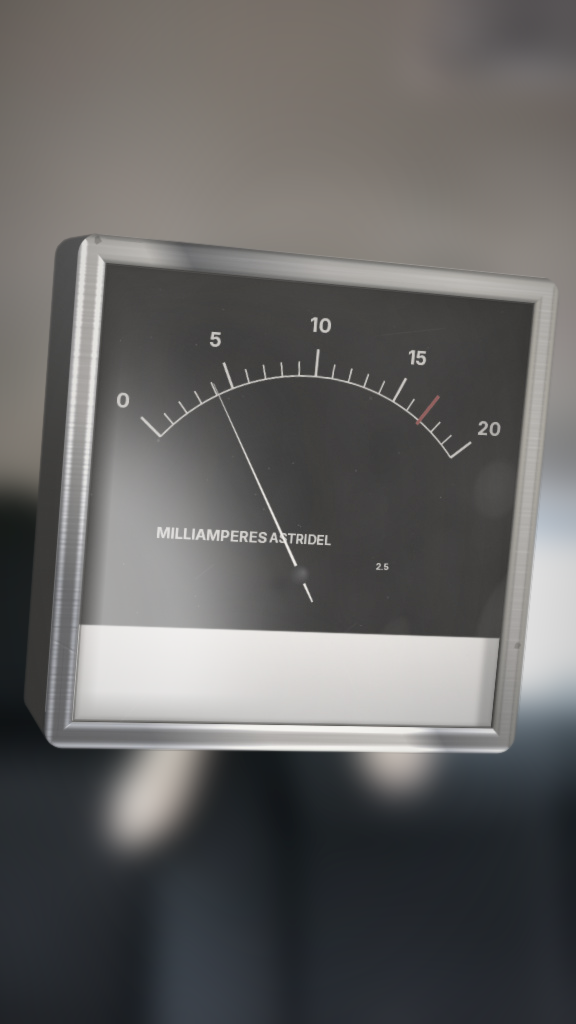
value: {"value": 4, "unit": "mA"}
